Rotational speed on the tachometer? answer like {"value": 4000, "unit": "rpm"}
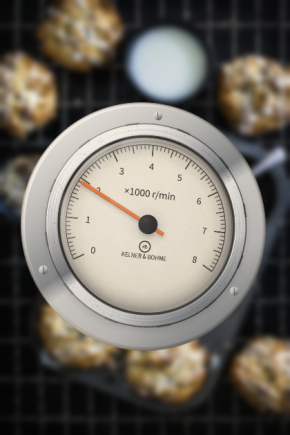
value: {"value": 1900, "unit": "rpm"}
